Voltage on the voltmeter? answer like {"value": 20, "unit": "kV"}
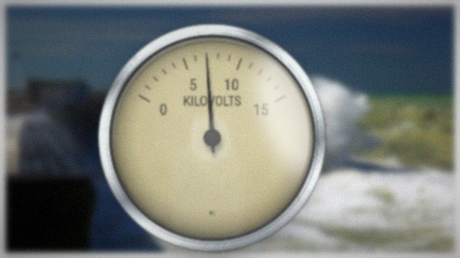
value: {"value": 7, "unit": "kV"}
